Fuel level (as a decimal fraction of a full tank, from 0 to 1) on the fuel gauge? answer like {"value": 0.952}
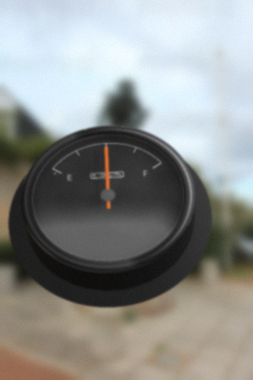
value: {"value": 0.5}
